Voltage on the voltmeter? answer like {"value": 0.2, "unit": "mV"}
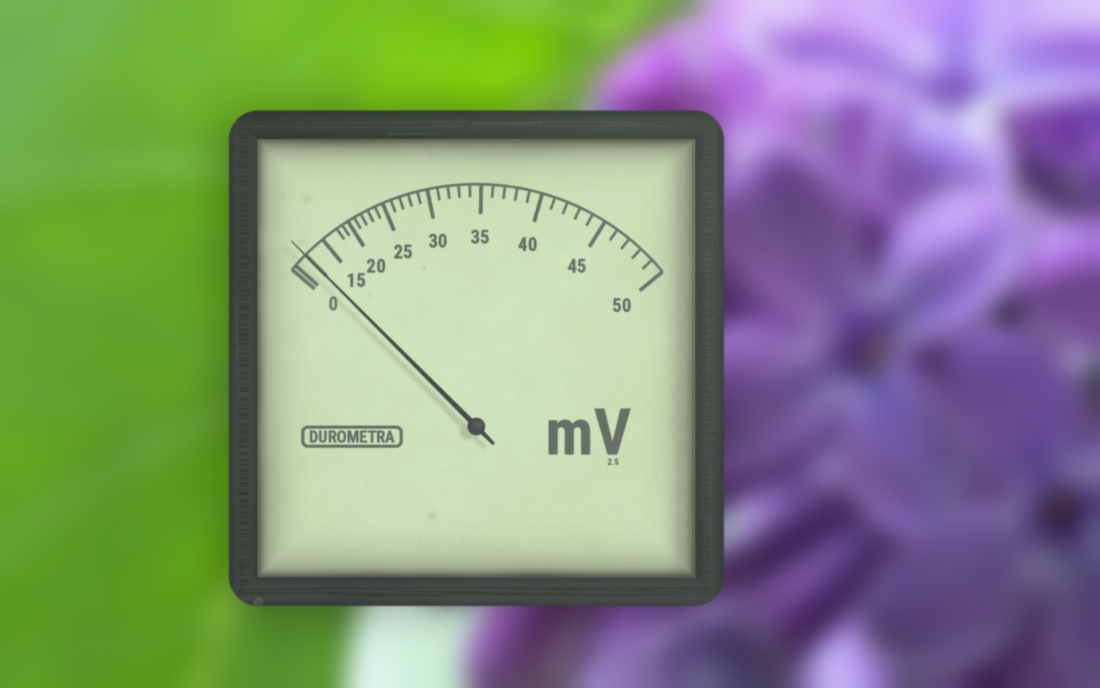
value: {"value": 10, "unit": "mV"}
